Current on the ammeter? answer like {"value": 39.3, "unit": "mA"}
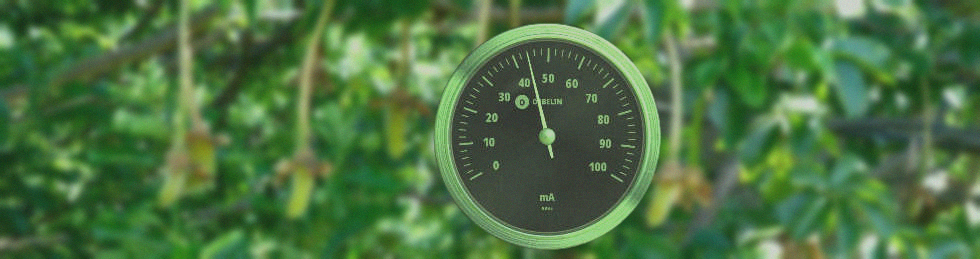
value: {"value": 44, "unit": "mA"}
